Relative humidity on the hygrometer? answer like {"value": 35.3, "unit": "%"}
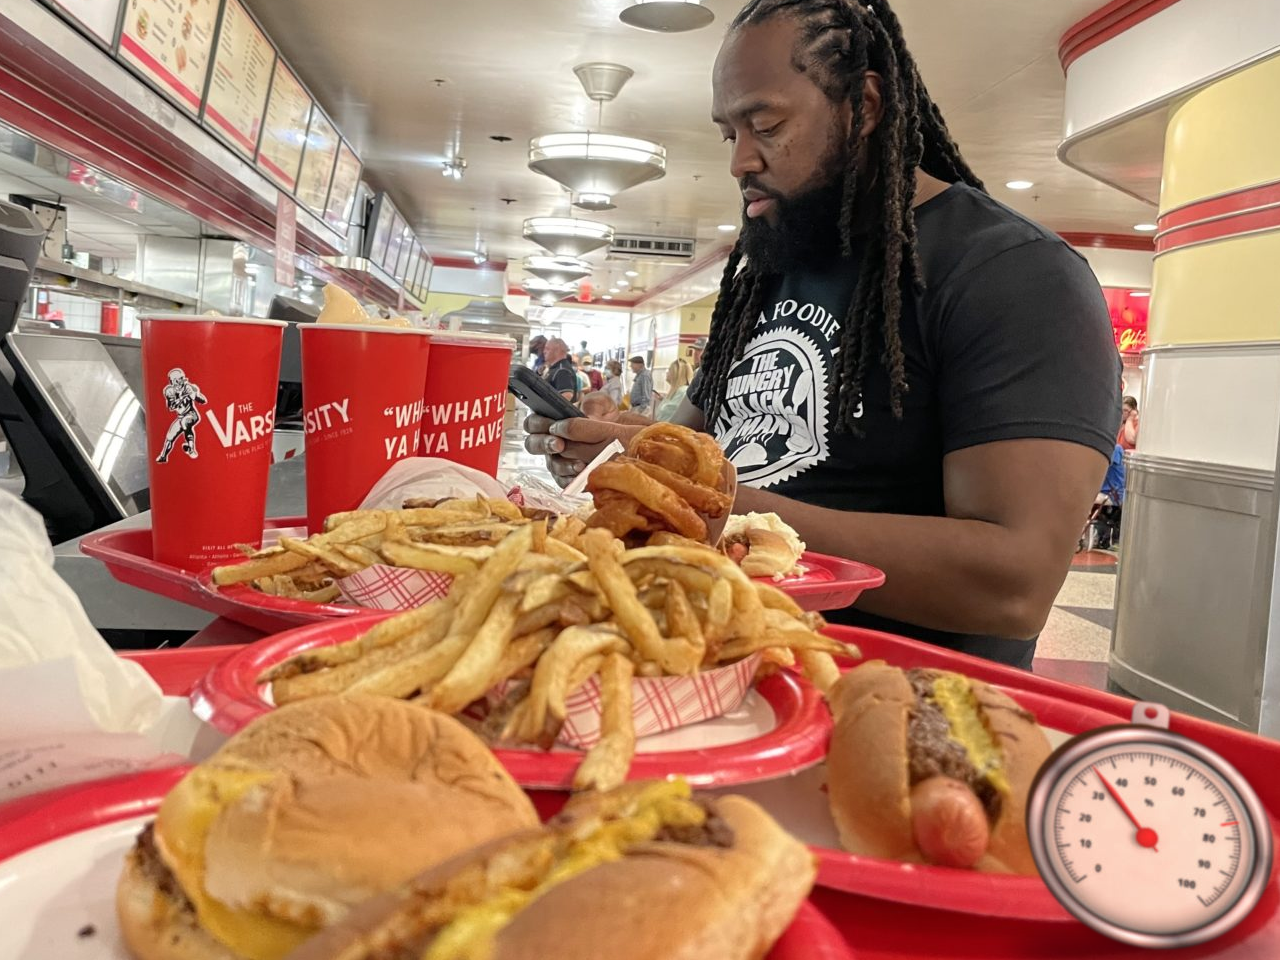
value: {"value": 35, "unit": "%"}
